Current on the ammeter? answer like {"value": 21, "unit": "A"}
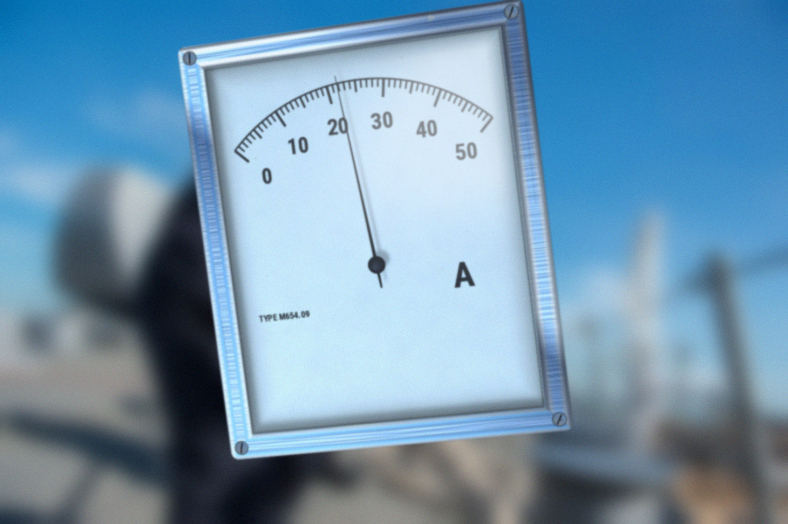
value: {"value": 22, "unit": "A"}
